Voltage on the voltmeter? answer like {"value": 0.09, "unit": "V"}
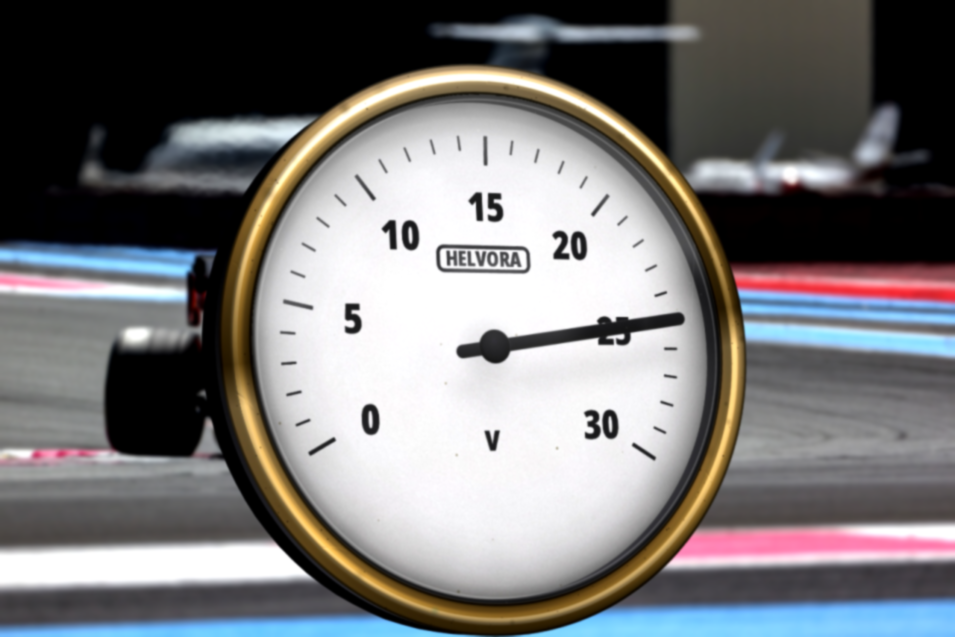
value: {"value": 25, "unit": "V"}
